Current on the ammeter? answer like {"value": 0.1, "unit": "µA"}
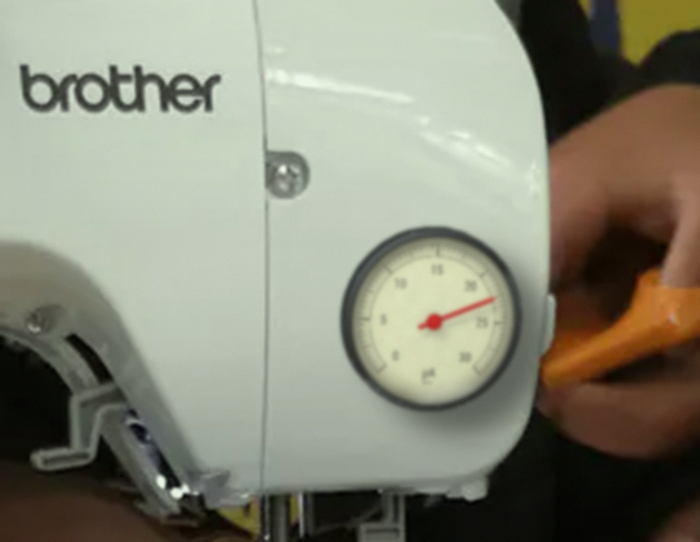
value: {"value": 22.5, "unit": "µA"}
